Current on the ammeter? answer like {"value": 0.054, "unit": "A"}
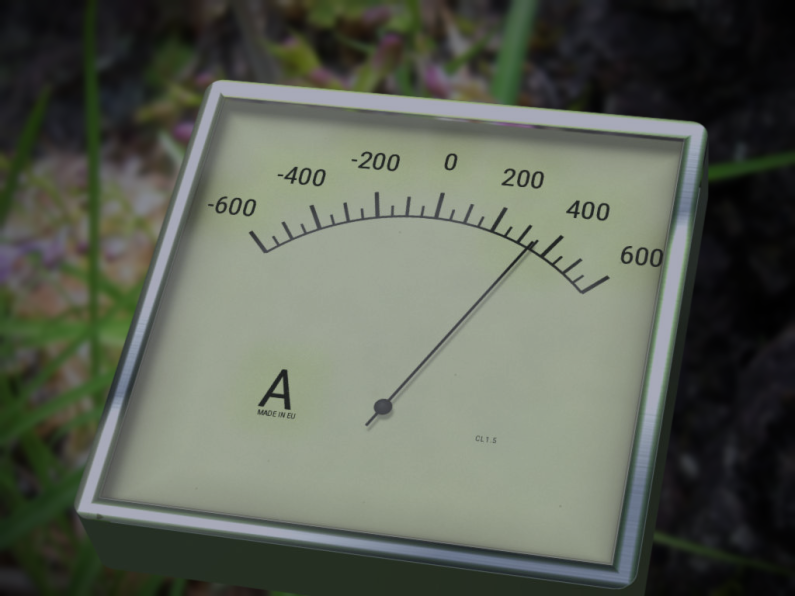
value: {"value": 350, "unit": "A"}
